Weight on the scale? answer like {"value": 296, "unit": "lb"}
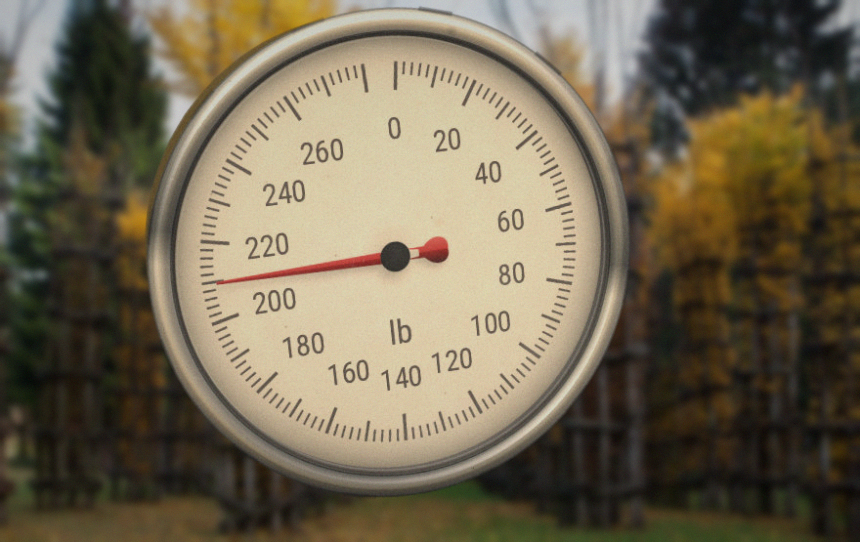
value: {"value": 210, "unit": "lb"}
